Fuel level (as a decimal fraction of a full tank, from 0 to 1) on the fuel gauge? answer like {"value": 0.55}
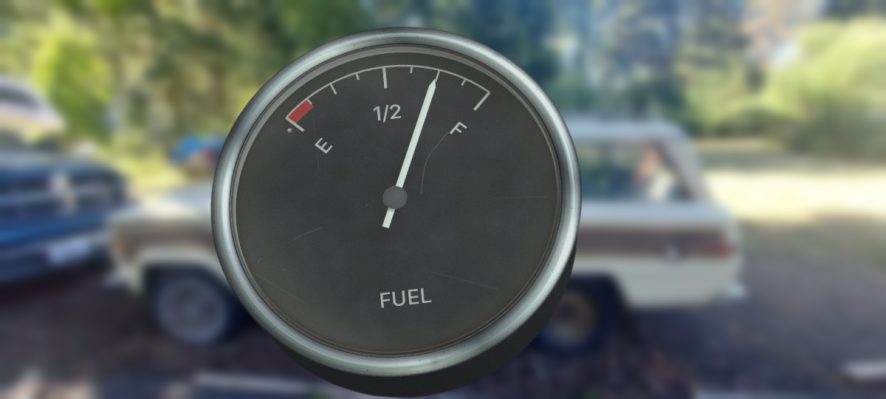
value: {"value": 0.75}
